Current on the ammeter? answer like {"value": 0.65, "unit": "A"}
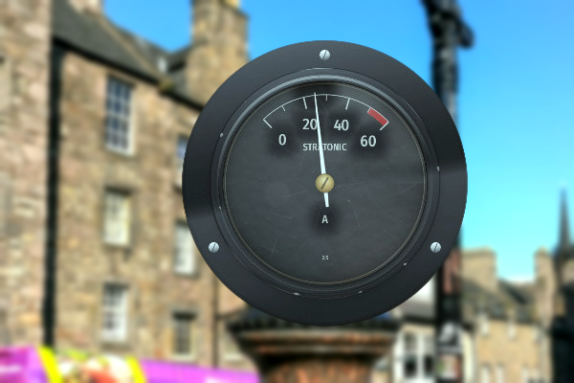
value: {"value": 25, "unit": "A"}
